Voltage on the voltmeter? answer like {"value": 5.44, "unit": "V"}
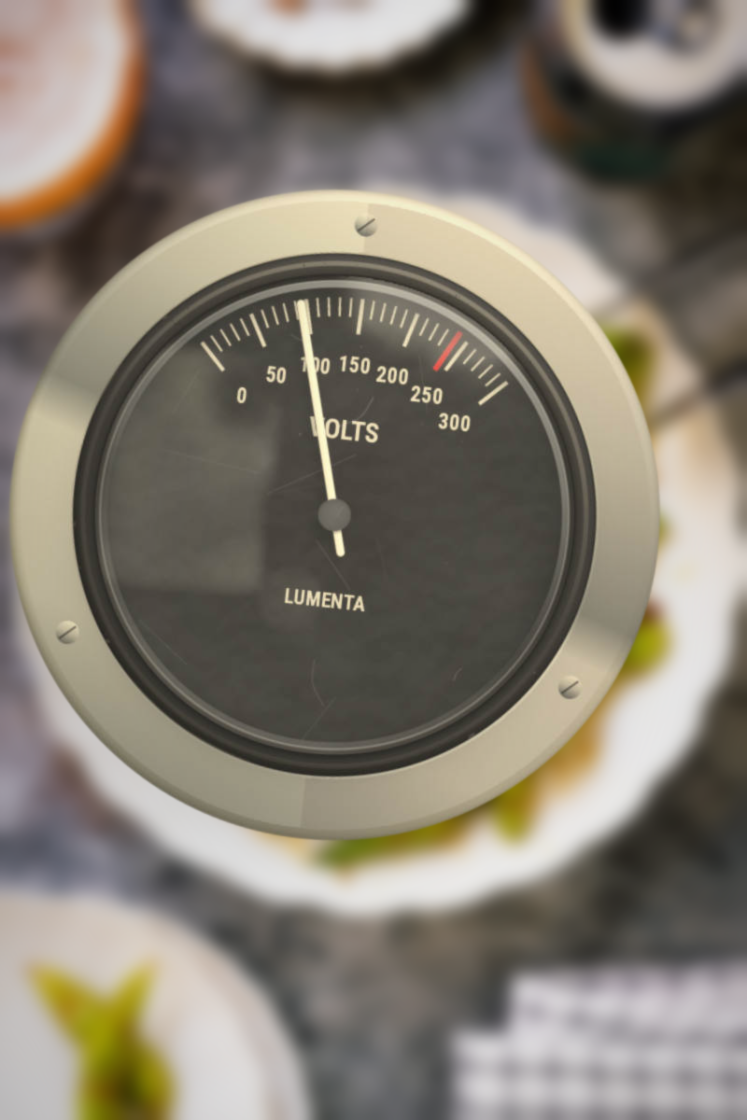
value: {"value": 95, "unit": "V"}
